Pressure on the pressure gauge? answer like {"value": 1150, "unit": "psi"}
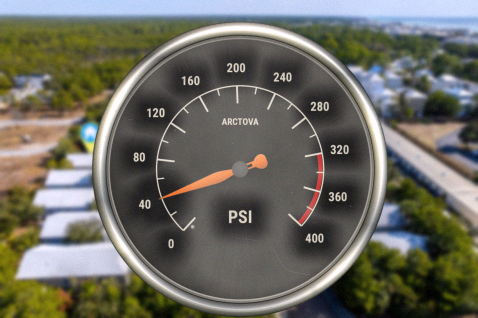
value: {"value": 40, "unit": "psi"}
